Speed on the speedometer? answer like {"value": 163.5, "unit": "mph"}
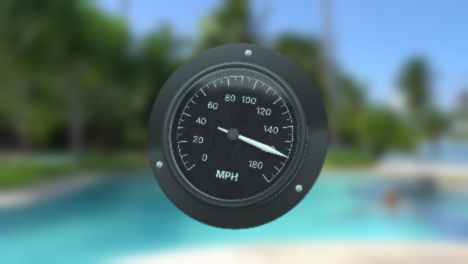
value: {"value": 160, "unit": "mph"}
